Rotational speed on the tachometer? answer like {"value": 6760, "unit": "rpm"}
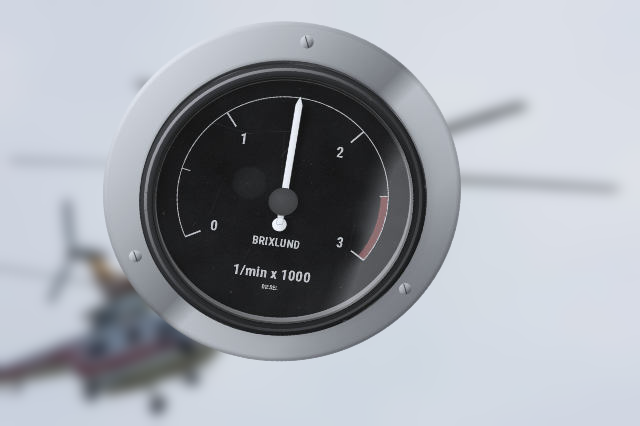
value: {"value": 1500, "unit": "rpm"}
